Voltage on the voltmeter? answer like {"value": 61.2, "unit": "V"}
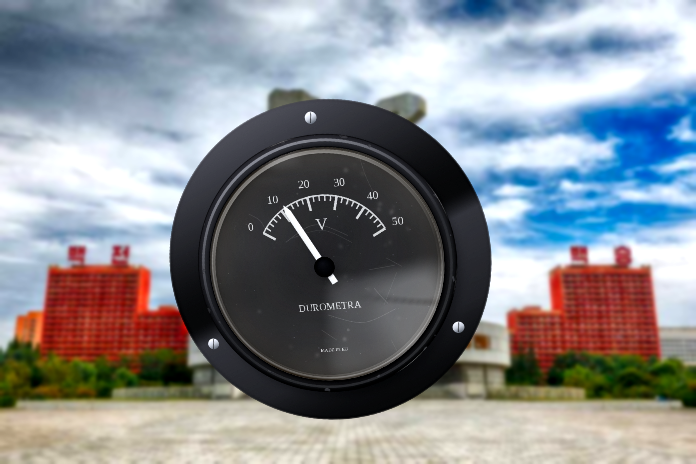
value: {"value": 12, "unit": "V"}
